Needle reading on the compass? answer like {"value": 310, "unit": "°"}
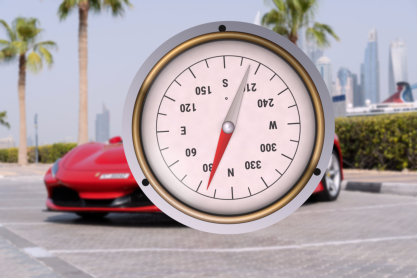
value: {"value": 22.5, "unit": "°"}
